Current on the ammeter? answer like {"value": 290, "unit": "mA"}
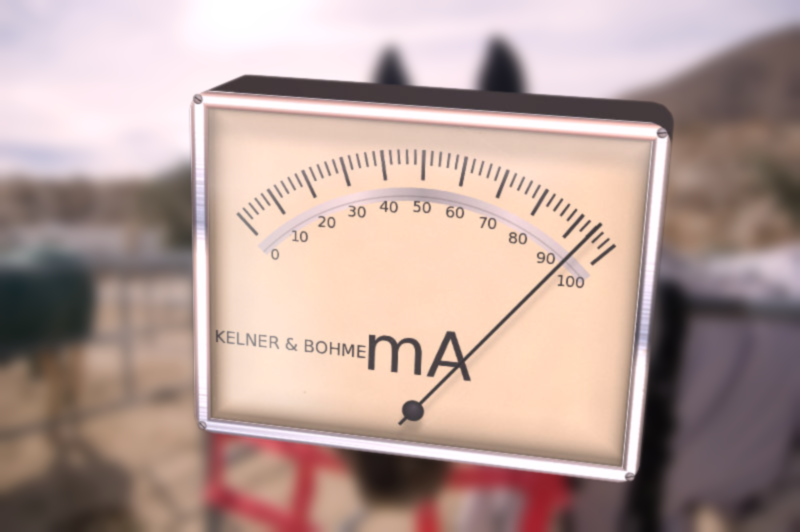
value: {"value": 94, "unit": "mA"}
